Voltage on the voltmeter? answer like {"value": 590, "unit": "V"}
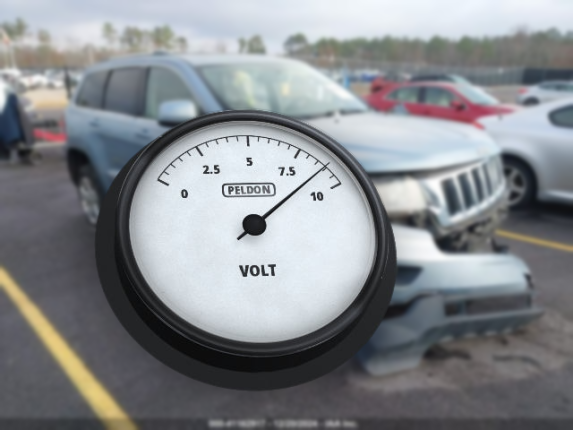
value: {"value": 9, "unit": "V"}
